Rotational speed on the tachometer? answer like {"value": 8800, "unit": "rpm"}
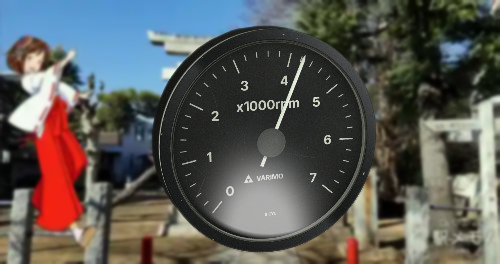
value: {"value": 4200, "unit": "rpm"}
